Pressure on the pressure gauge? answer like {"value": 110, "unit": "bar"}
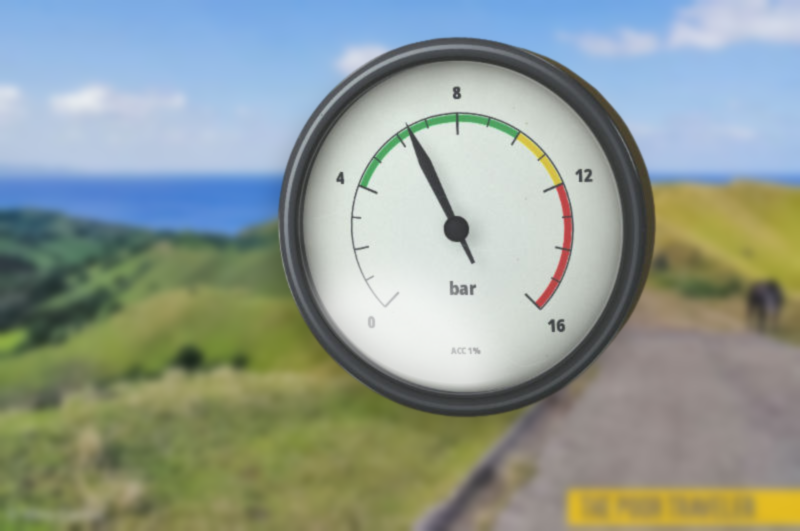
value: {"value": 6.5, "unit": "bar"}
